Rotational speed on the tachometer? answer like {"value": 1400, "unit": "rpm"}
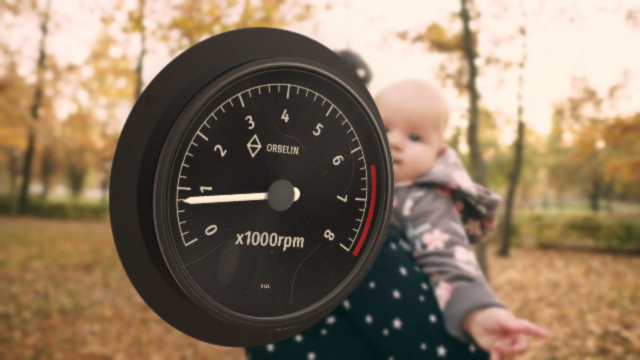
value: {"value": 800, "unit": "rpm"}
